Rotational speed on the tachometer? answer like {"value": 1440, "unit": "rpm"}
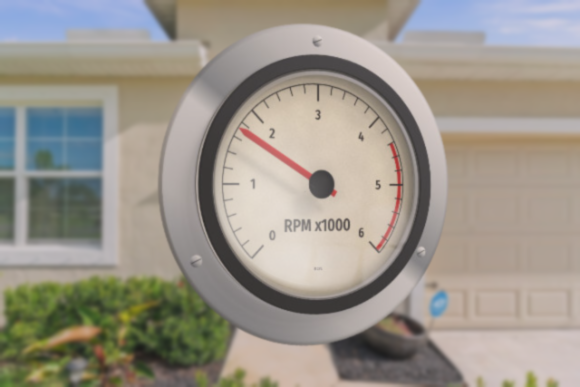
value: {"value": 1700, "unit": "rpm"}
